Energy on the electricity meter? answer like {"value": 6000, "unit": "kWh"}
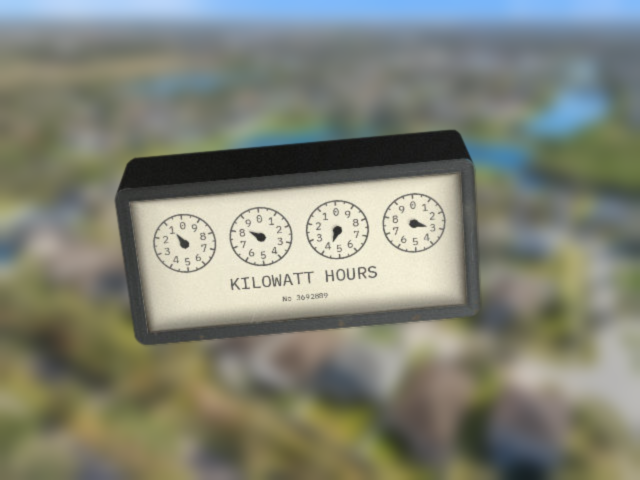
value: {"value": 843, "unit": "kWh"}
